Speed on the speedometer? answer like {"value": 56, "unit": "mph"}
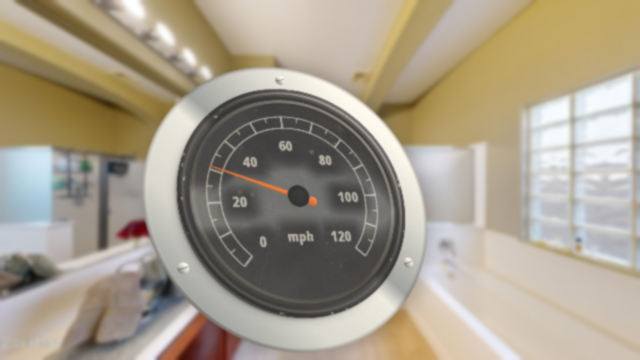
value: {"value": 30, "unit": "mph"}
